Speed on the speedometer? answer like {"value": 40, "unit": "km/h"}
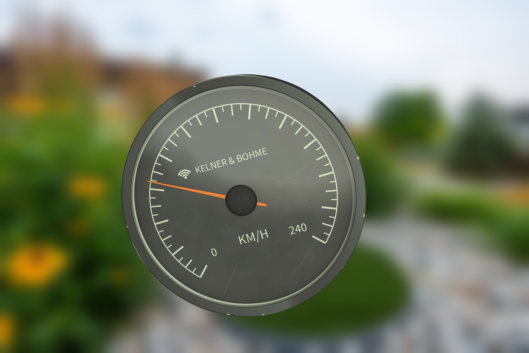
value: {"value": 65, "unit": "km/h"}
